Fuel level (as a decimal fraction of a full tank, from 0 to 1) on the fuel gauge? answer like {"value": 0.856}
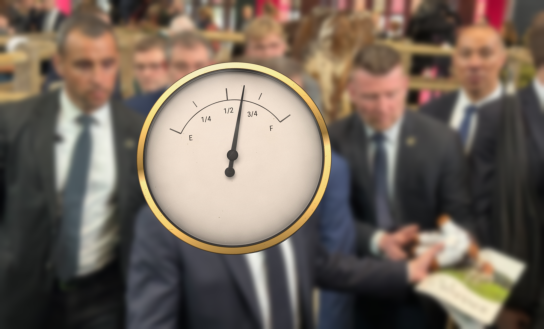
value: {"value": 0.625}
